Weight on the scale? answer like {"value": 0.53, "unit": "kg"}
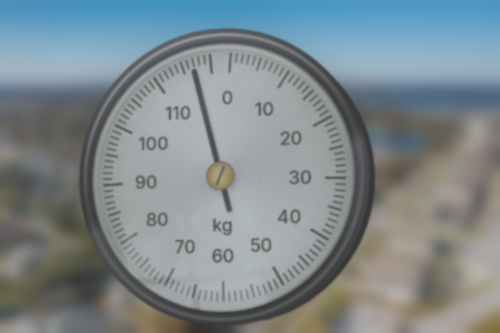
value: {"value": 117, "unit": "kg"}
